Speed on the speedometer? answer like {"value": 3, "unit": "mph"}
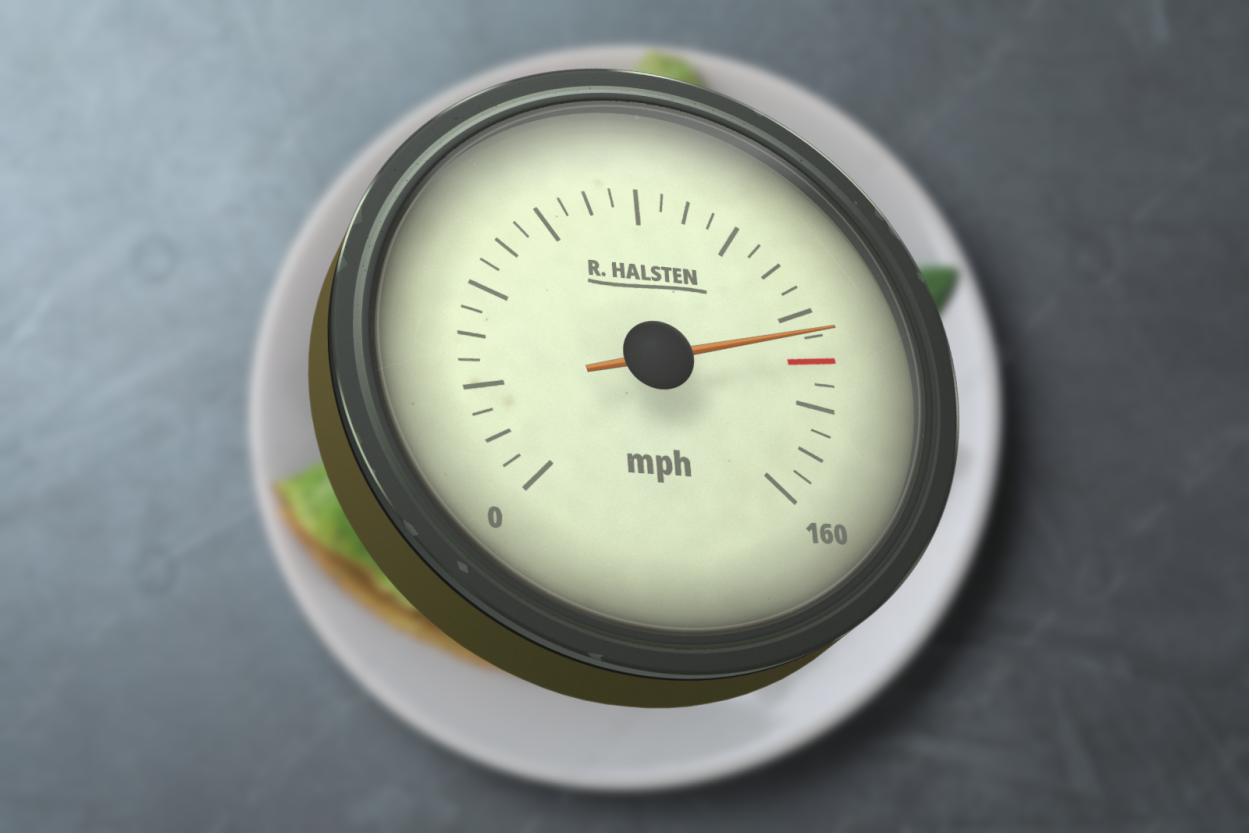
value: {"value": 125, "unit": "mph"}
